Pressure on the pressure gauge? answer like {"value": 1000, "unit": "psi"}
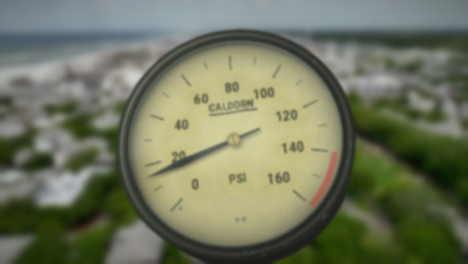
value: {"value": 15, "unit": "psi"}
